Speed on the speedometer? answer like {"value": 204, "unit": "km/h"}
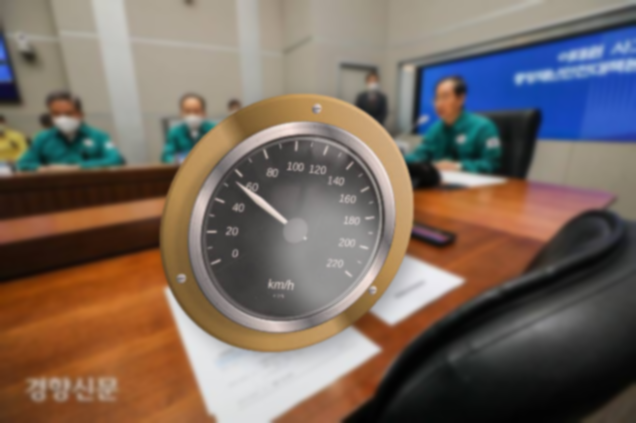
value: {"value": 55, "unit": "km/h"}
